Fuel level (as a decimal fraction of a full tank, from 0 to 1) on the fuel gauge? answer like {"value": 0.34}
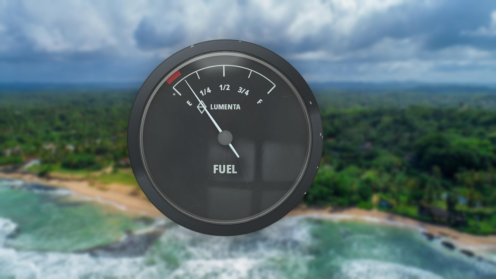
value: {"value": 0.125}
